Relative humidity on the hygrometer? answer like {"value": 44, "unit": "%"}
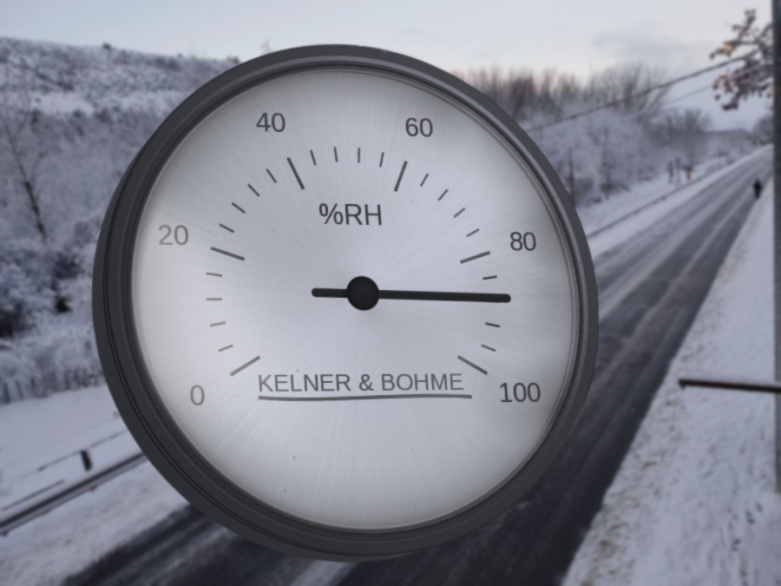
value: {"value": 88, "unit": "%"}
